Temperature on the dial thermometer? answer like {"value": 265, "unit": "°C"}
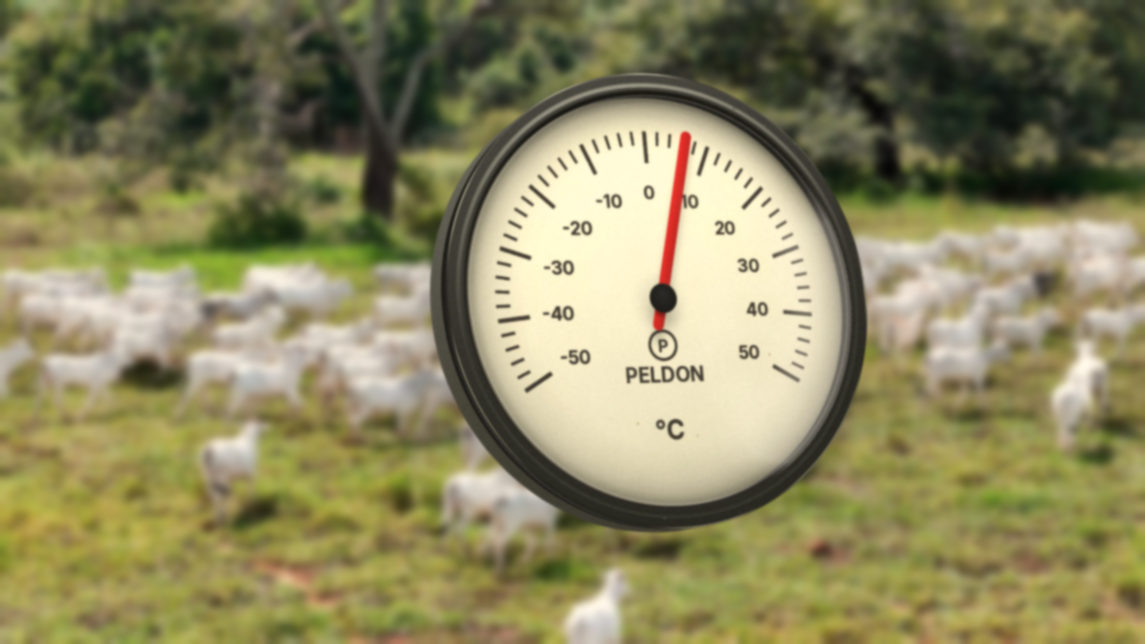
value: {"value": 6, "unit": "°C"}
